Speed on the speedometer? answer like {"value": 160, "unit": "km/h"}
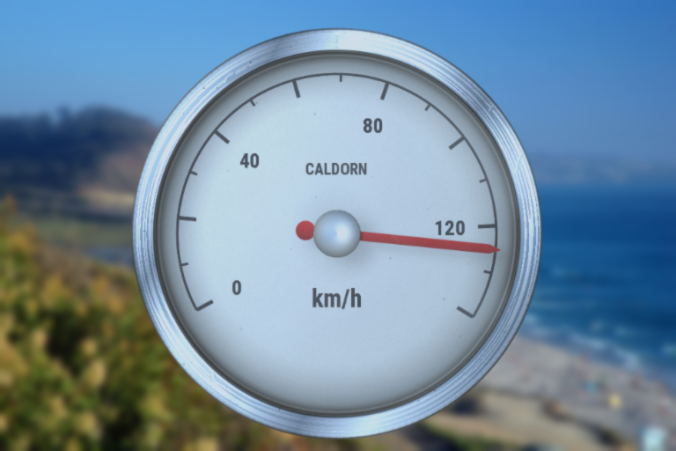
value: {"value": 125, "unit": "km/h"}
